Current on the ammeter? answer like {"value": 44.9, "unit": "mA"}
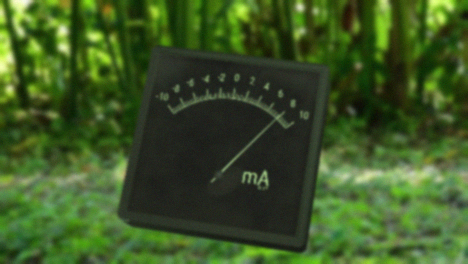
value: {"value": 8, "unit": "mA"}
